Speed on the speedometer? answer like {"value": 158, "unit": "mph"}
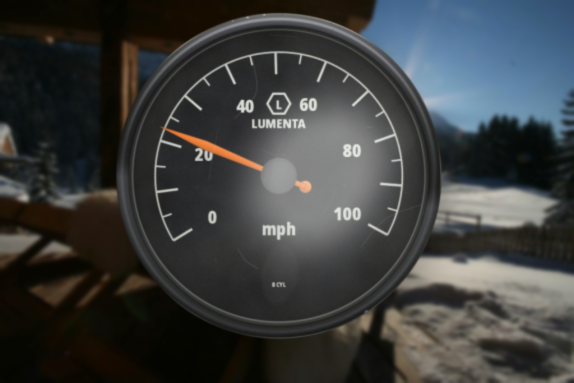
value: {"value": 22.5, "unit": "mph"}
